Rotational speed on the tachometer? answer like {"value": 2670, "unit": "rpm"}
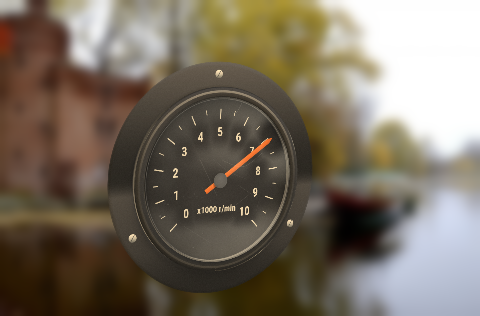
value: {"value": 7000, "unit": "rpm"}
